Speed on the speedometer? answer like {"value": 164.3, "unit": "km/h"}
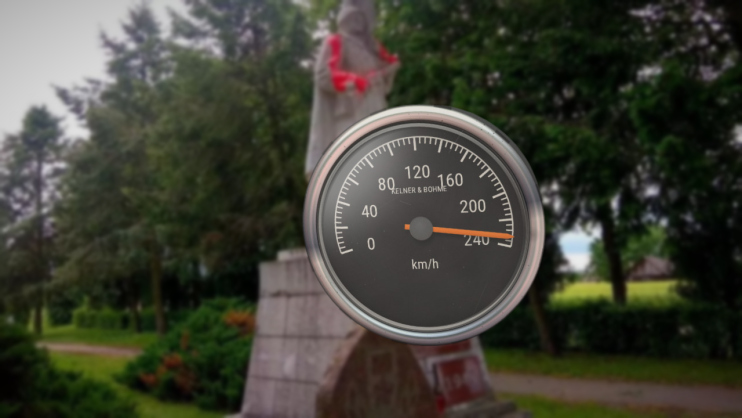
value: {"value": 232, "unit": "km/h"}
